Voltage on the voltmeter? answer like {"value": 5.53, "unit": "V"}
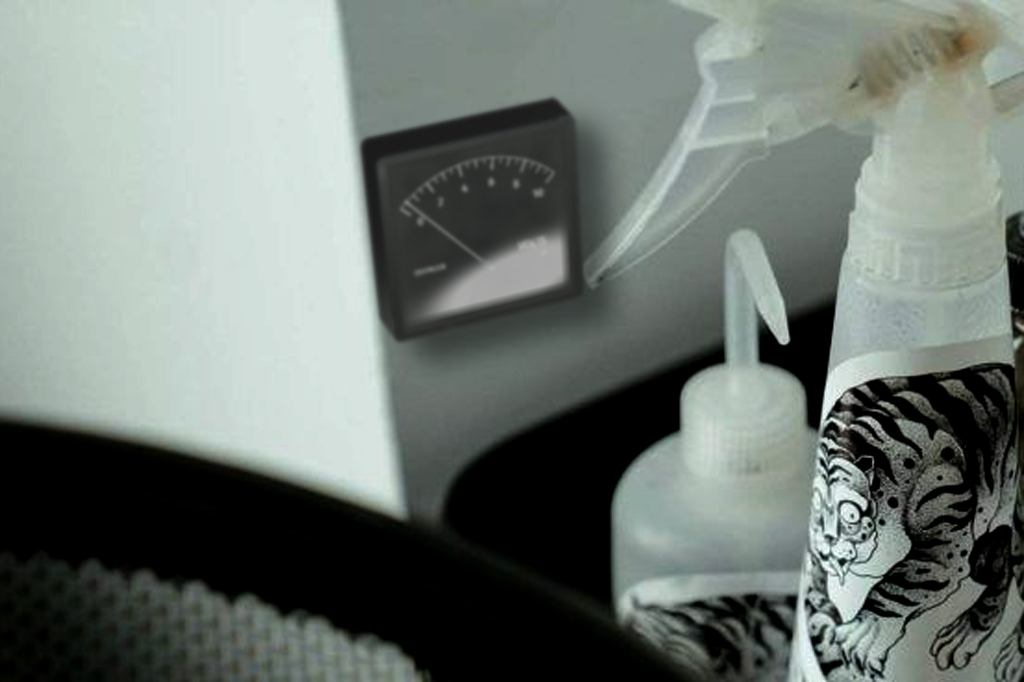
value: {"value": 0.5, "unit": "V"}
